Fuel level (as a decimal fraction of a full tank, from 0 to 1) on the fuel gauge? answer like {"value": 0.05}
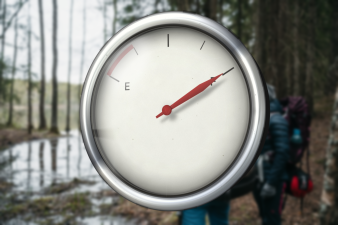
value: {"value": 1}
